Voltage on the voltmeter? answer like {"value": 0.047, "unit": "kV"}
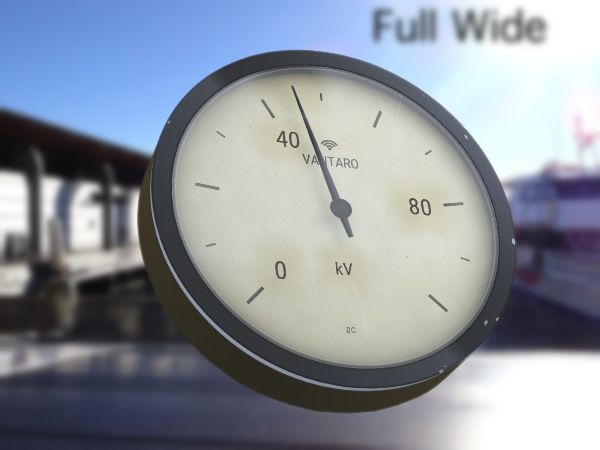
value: {"value": 45, "unit": "kV"}
